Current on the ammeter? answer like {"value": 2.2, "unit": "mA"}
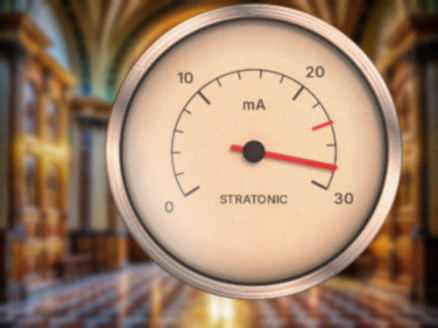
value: {"value": 28, "unit": "mA"}
